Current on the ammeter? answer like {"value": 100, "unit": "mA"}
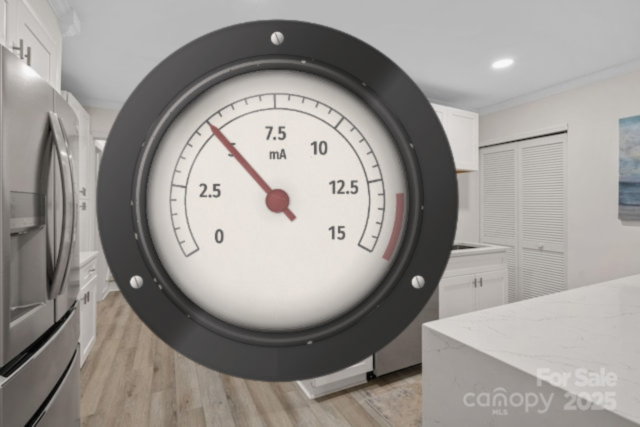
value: {"value": 5, "unit": "mA"}
